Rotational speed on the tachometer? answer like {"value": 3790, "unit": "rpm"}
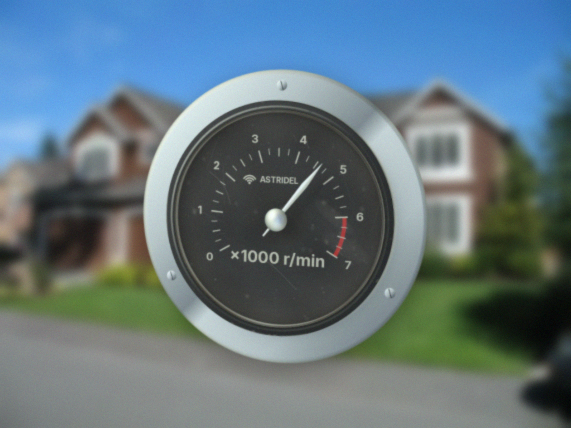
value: {"value": 4625, "unit": "rpm"}
